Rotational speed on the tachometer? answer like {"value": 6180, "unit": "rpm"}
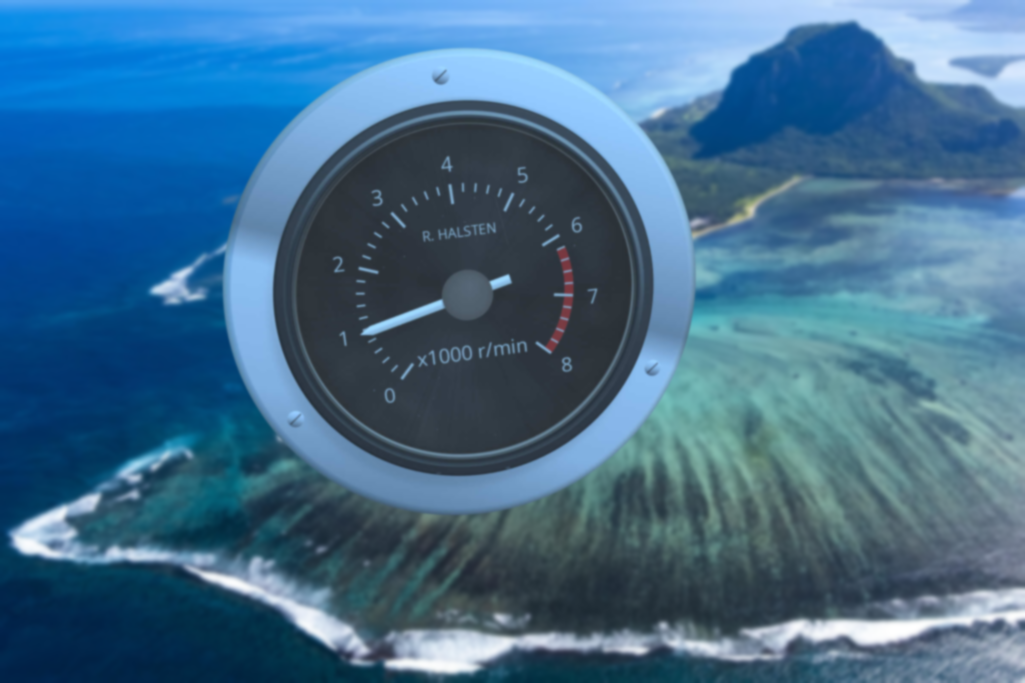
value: {"value": 1000, "unit": "rpm"}
